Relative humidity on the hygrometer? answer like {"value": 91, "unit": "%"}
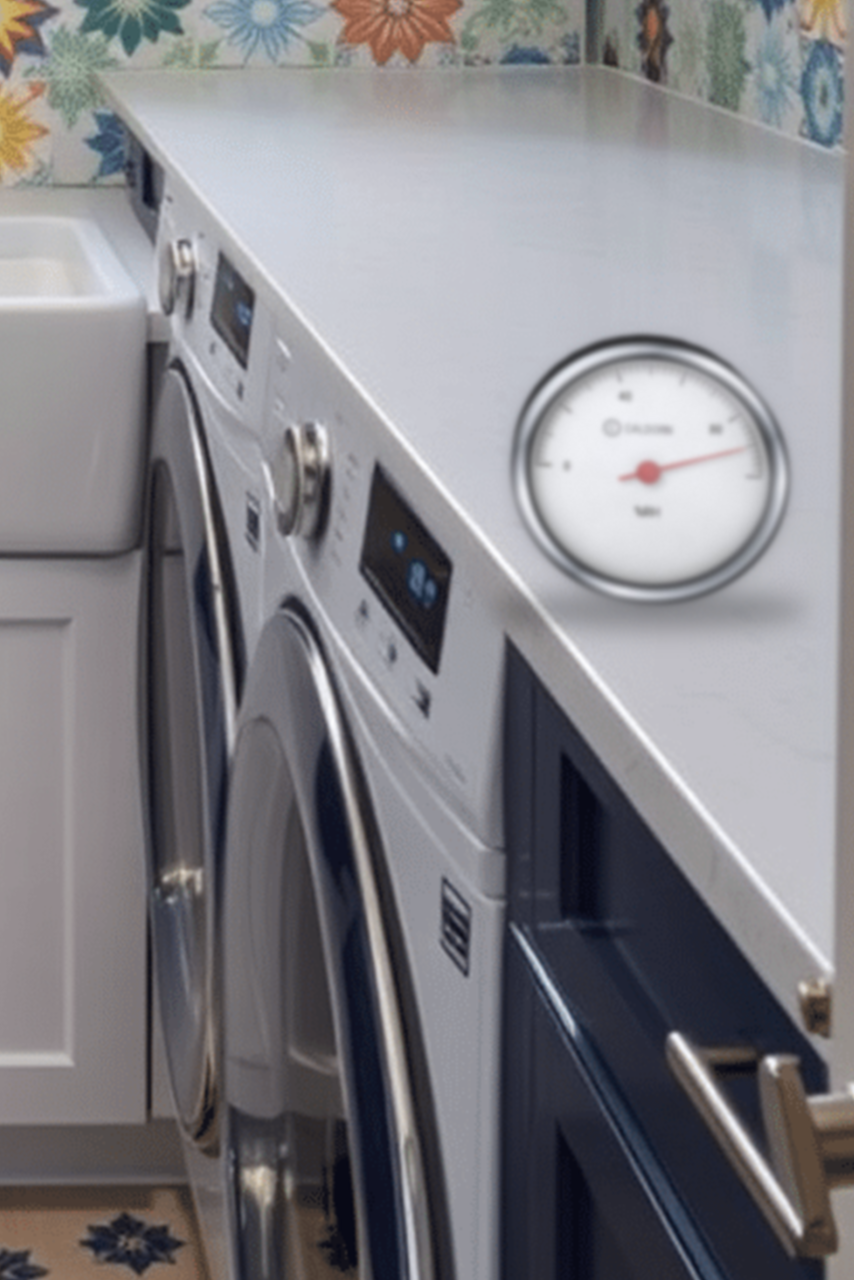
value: {"value": 90, "unit": "%"}
